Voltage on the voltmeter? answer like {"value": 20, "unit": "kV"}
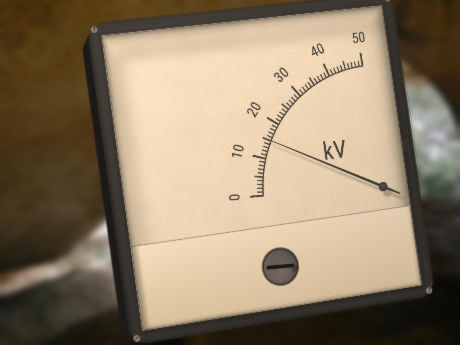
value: {"value": 15, "unit": "kV"}
